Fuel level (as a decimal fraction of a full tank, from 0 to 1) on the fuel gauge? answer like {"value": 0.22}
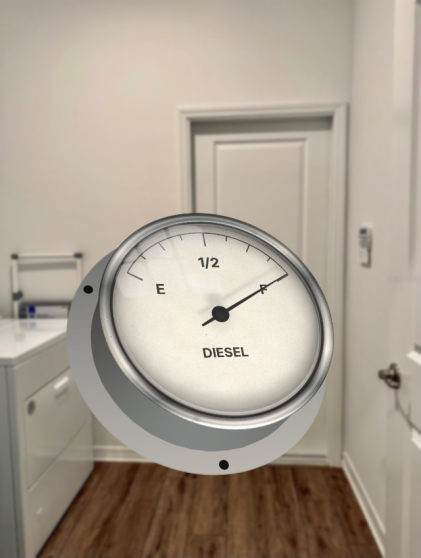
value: {"value": 1}
